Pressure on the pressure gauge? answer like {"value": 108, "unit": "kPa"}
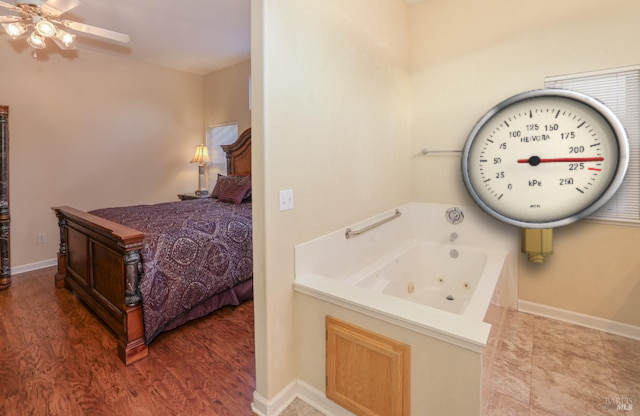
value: {"value": 215, "unit": "kPa"}
